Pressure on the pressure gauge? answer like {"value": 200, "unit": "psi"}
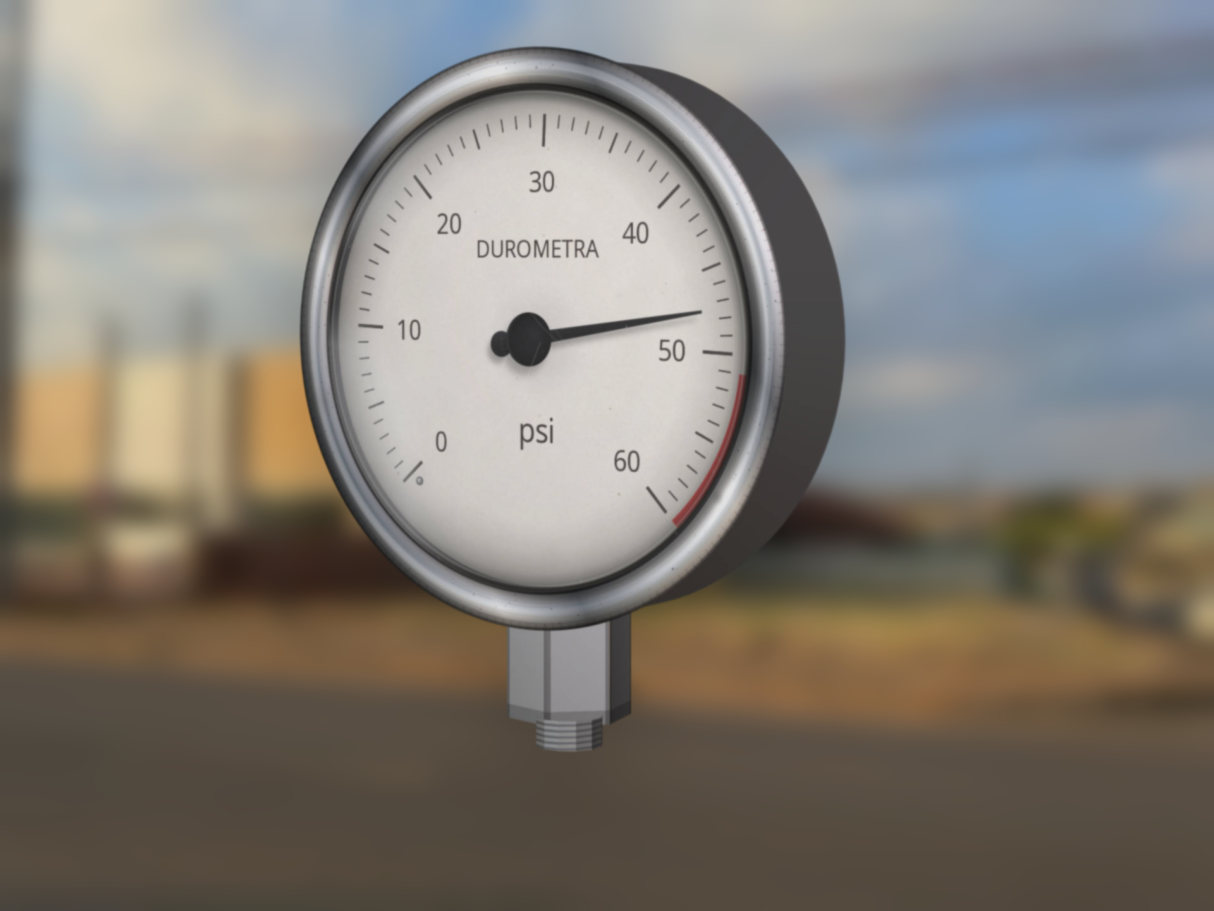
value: {"value": 47.5, "unit": "psi"}
